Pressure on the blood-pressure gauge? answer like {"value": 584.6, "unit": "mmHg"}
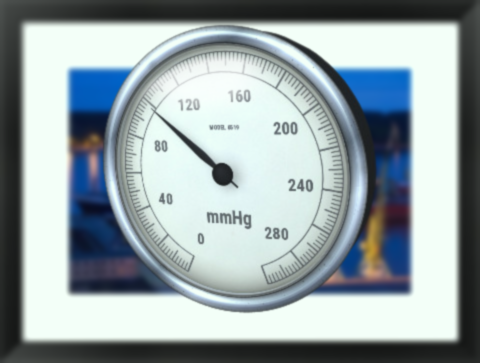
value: {"value": 100, "unit": "mmHg"}
